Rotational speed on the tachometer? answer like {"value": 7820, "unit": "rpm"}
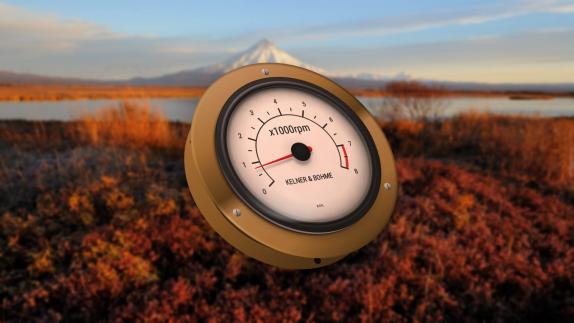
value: {"value": 750, "unit": "rpm"}
